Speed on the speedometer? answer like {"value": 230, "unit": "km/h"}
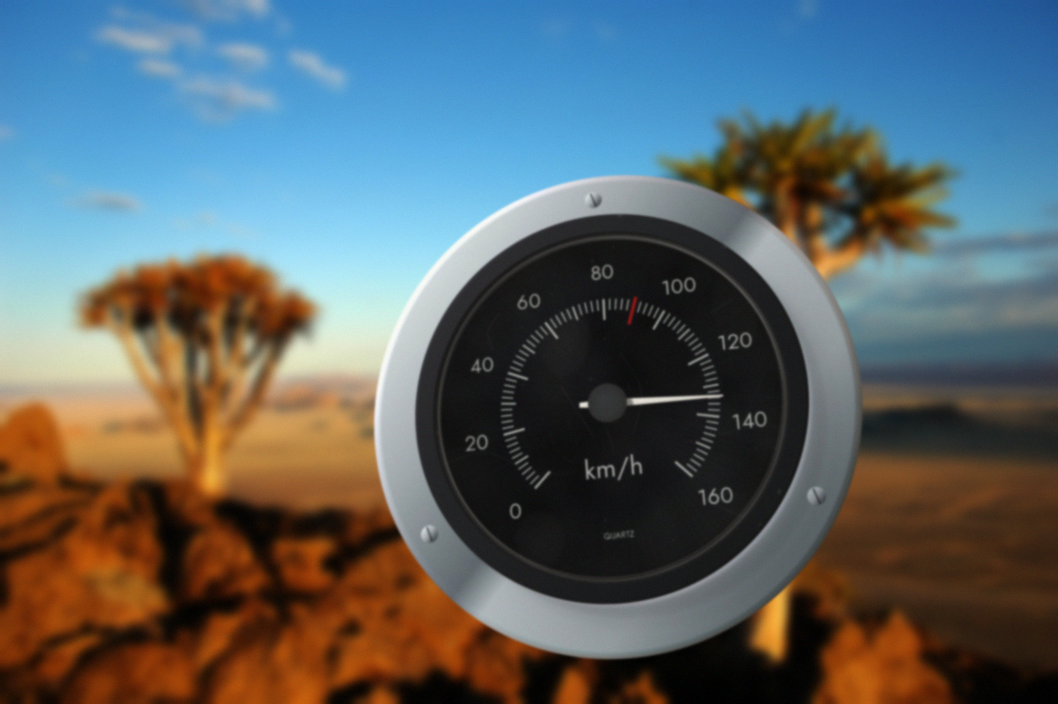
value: {"value": 134, "unit": "km/h"}
